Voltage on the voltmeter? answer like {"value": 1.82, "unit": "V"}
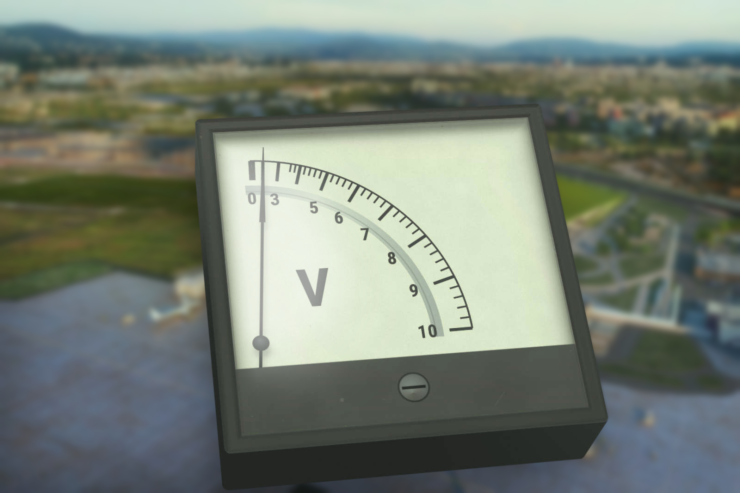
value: {"value": 2, "unit": "V"}
